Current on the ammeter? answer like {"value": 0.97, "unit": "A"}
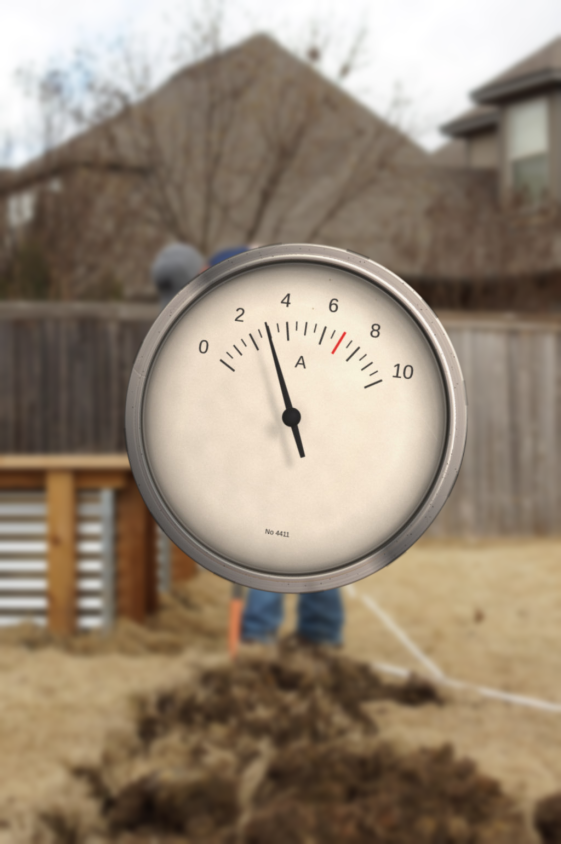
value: {"value": 3, "unit": "A"}
